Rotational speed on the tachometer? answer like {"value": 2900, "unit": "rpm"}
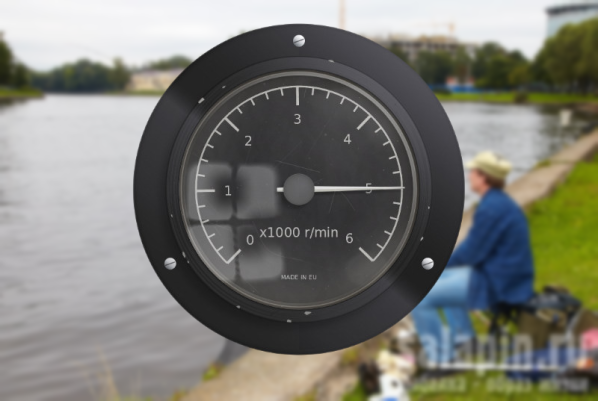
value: {"value": 5000, "unit": "rpm"}
